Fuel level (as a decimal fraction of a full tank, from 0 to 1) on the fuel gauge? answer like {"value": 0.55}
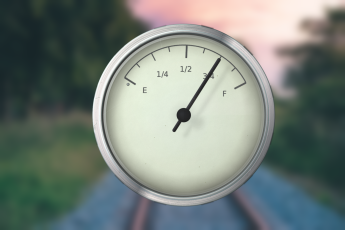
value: {"value": 0.75}
